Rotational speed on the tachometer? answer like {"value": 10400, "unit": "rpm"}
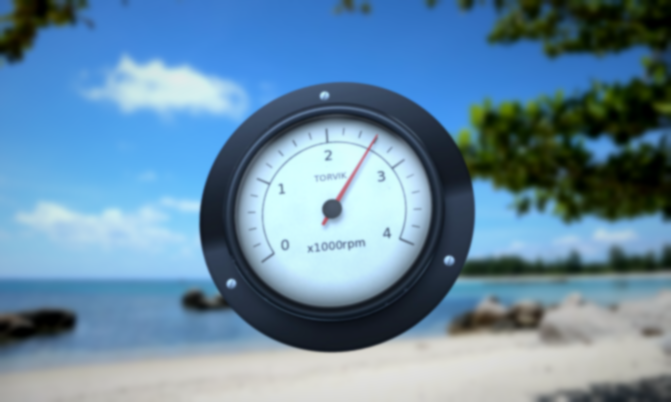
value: {"value": 2600, "unit": "rpm"}
